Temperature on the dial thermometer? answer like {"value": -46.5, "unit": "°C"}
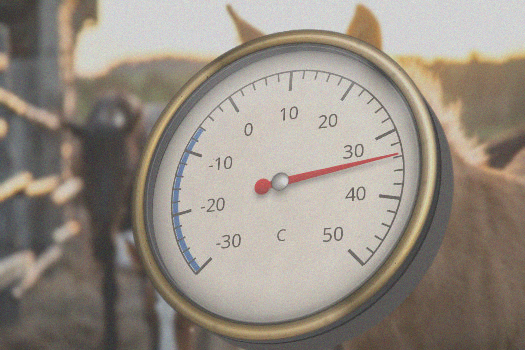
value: {"value": 34, "unit": "°C"}
